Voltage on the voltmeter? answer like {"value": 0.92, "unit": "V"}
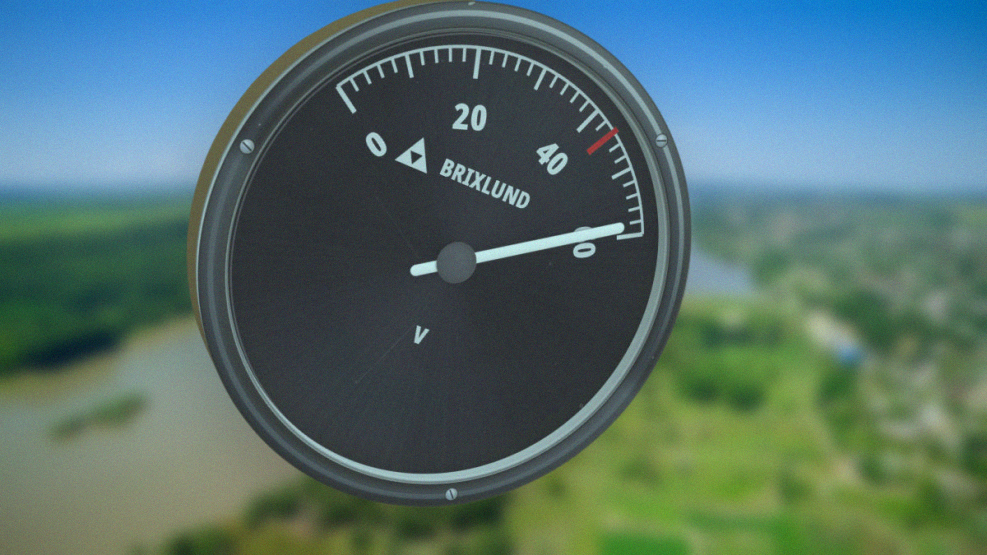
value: {"value": 58, "unit": "V"}
